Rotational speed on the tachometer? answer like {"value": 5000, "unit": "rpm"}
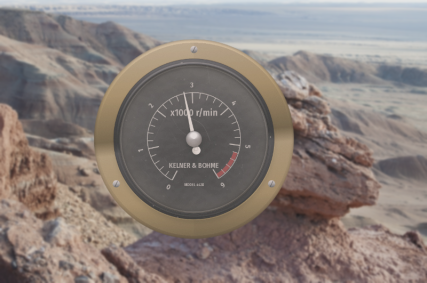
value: {"value": 2800, "unit": "rpm"}
